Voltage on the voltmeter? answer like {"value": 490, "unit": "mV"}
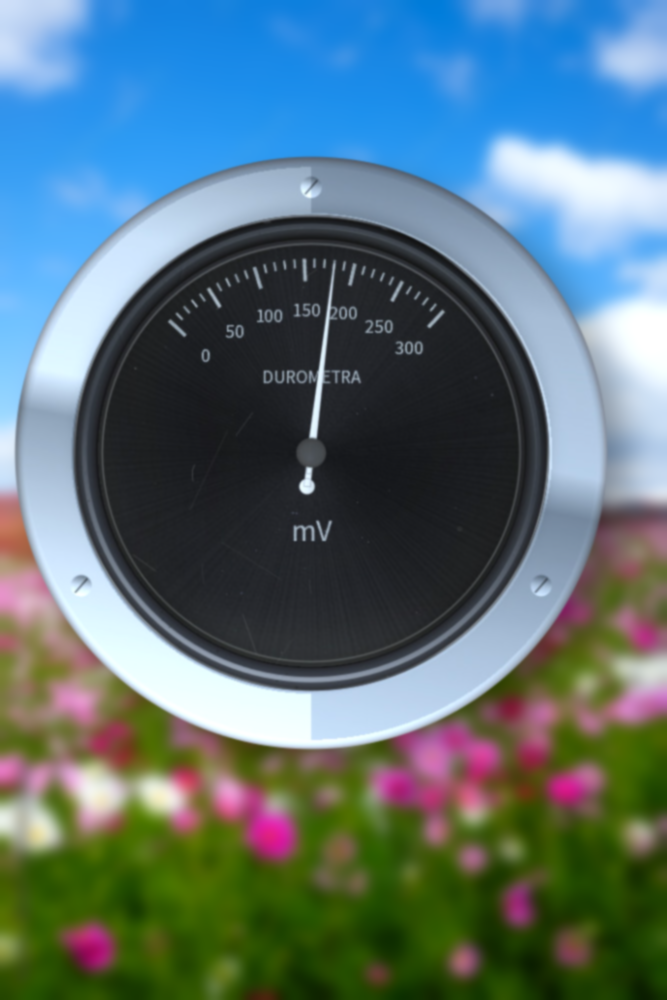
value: {"value": 180, "unit": "mV"}
